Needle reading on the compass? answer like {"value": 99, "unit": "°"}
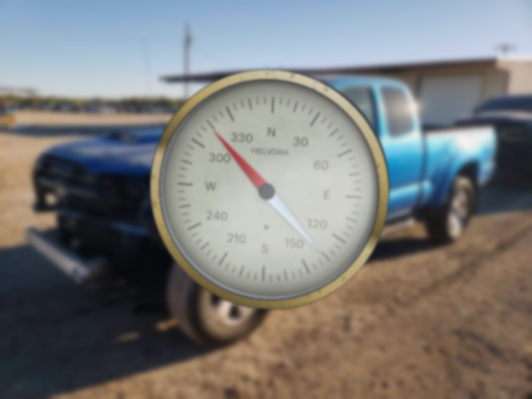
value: {"value": 315, "unit": "°"}
